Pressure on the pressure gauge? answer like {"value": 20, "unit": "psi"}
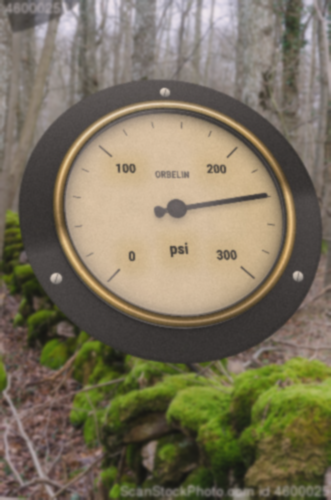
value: {"value": 240, "unit": "psi"}
